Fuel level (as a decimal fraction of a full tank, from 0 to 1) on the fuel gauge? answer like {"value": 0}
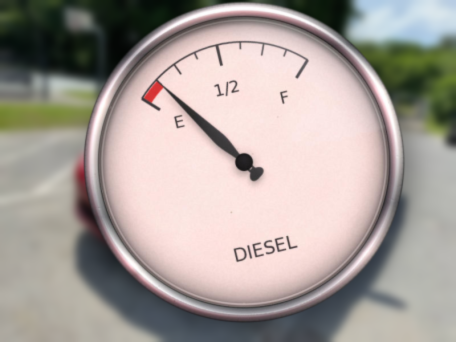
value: {"value": 0.125}
